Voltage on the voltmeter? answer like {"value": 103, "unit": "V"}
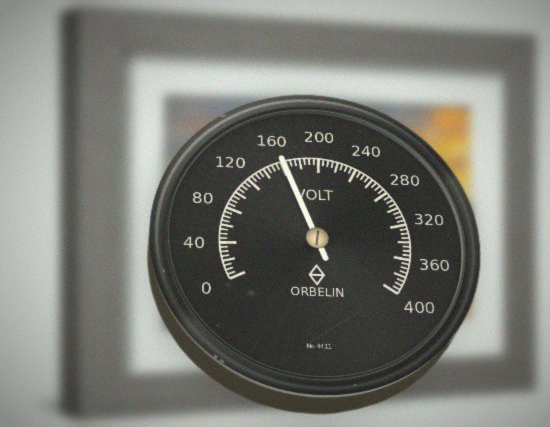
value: {"value": 160, "unit": "V"}
